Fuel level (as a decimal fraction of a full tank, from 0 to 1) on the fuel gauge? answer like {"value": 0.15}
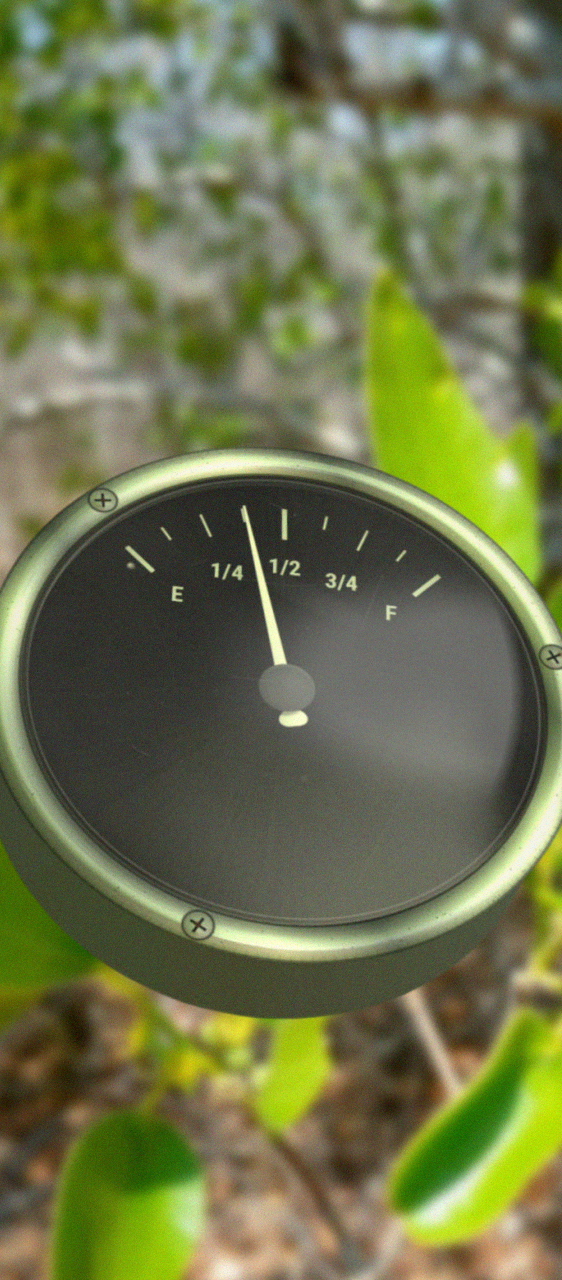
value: {"value": 0.375}
